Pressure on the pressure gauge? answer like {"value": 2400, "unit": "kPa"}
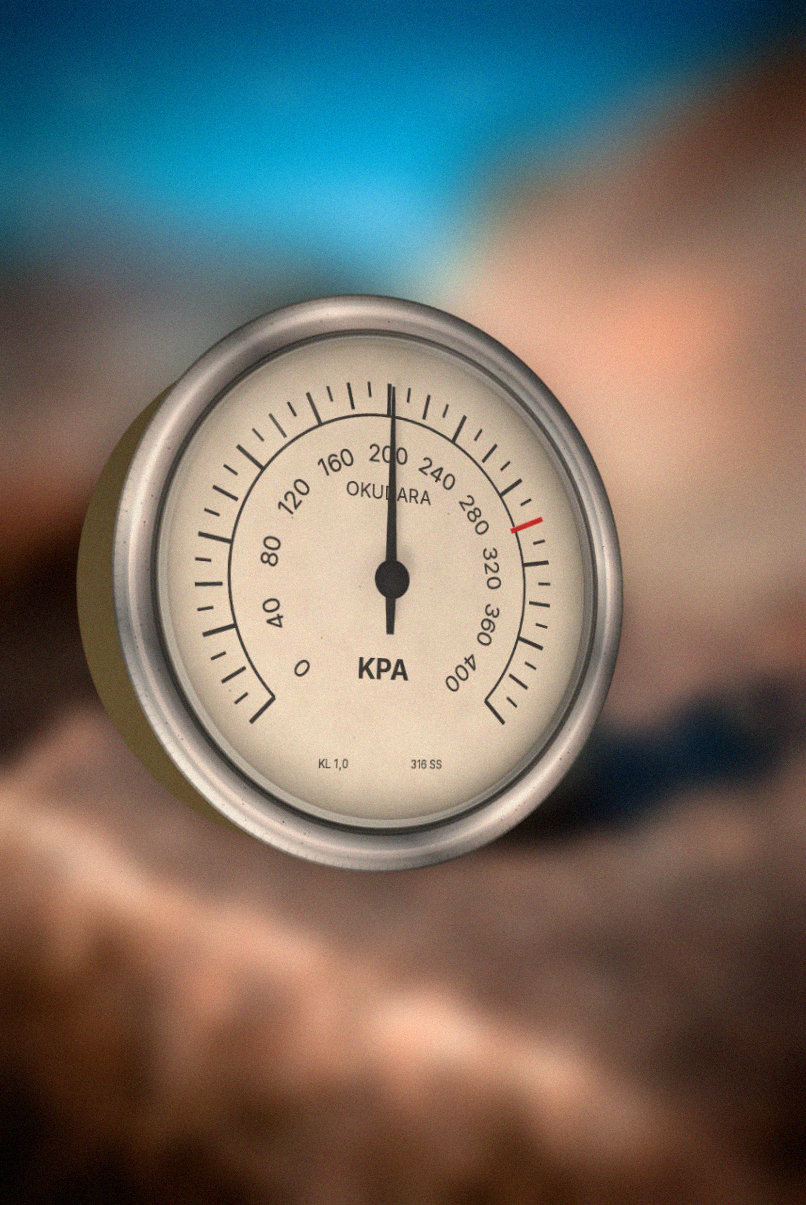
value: {"value": 200, "unit": "kPa"}
